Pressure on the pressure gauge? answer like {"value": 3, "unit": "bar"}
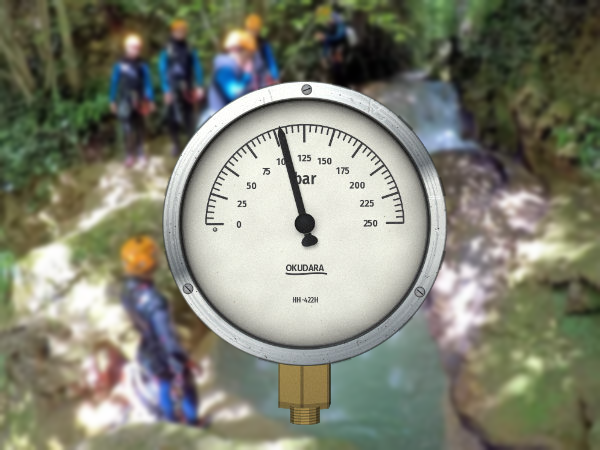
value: {"value": 105, "unit": "bar"}
